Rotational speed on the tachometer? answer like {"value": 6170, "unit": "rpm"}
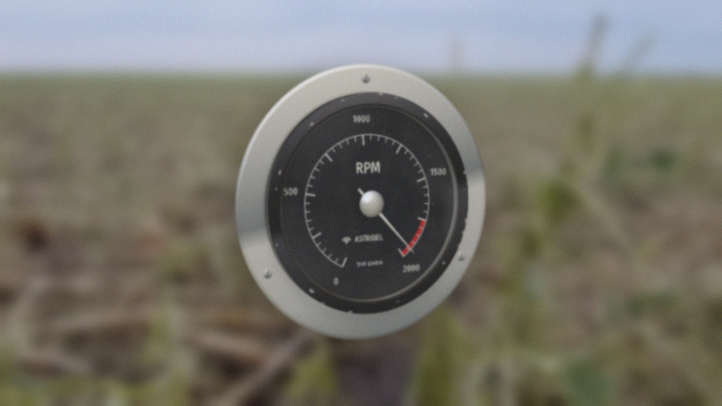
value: {"value": 1950, "unit": "rpm"}
